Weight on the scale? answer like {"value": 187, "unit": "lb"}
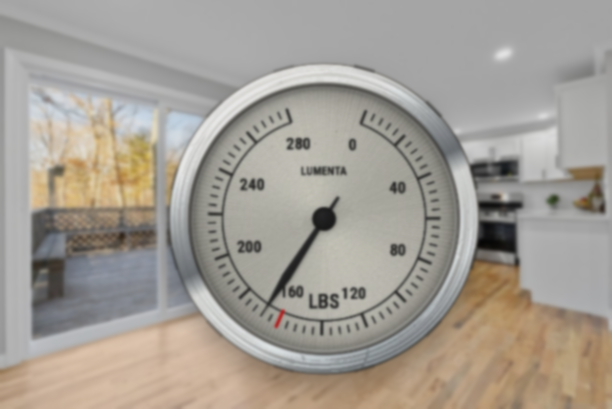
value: {"value": 168, "unit": "lb"}
